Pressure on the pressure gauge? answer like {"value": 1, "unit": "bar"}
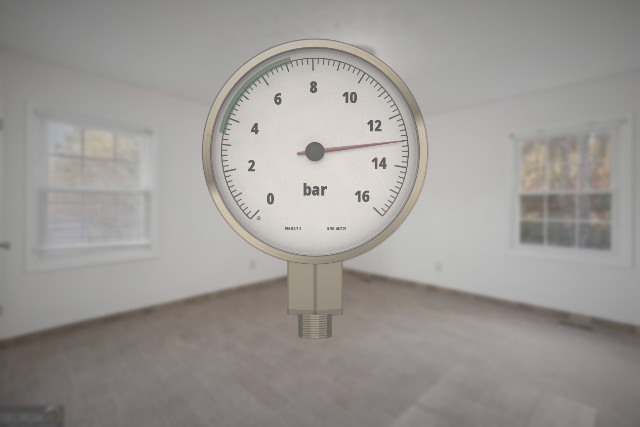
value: {"value": 13, "unit": "bar"}
